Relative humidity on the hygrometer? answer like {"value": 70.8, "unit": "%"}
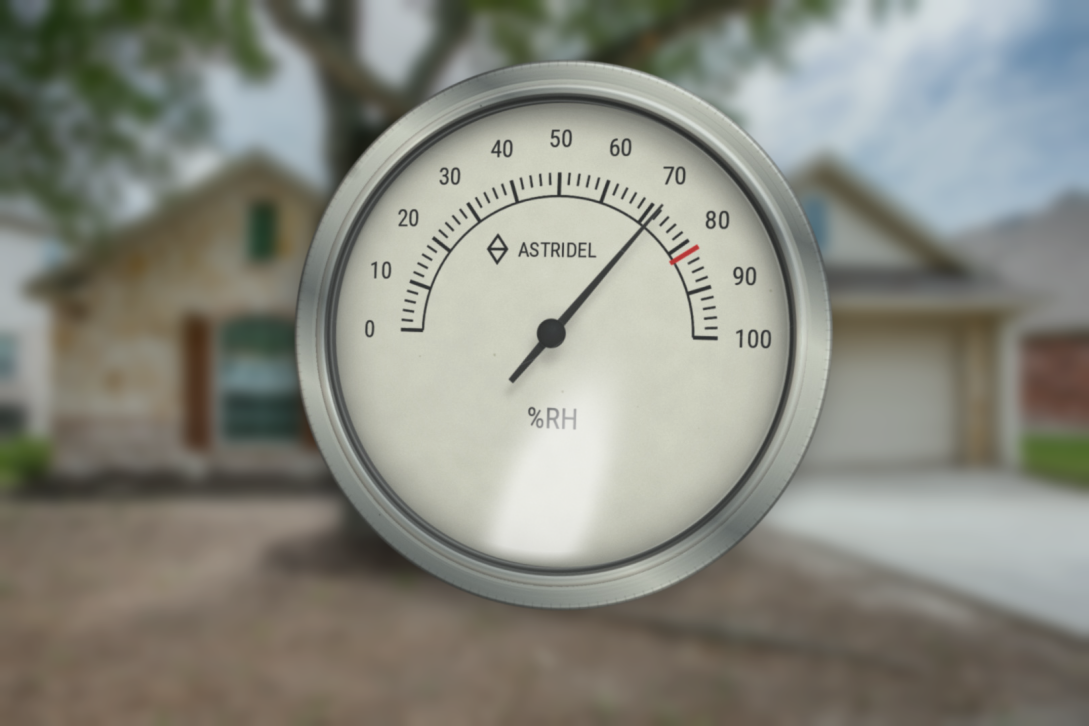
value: {"value": 72, "unit": "%"}
